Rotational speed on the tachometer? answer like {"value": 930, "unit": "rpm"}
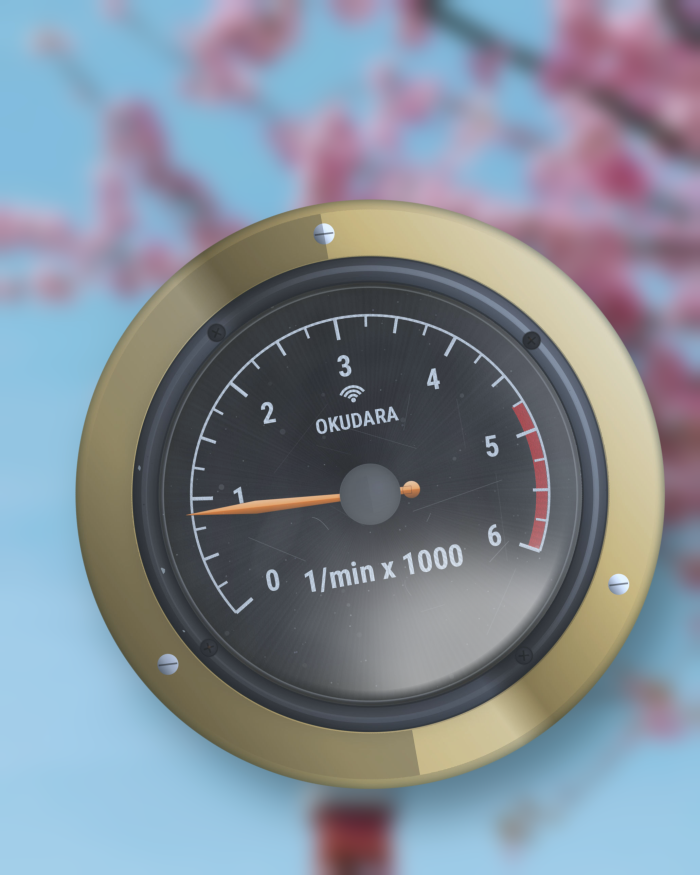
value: {"value": 875, "unit": "rpm"}
